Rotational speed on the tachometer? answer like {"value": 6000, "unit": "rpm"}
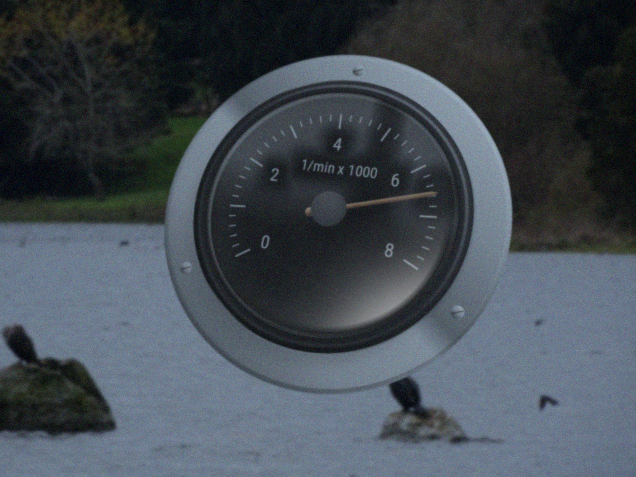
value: {"value": 6600, "unit": "rpm"}
